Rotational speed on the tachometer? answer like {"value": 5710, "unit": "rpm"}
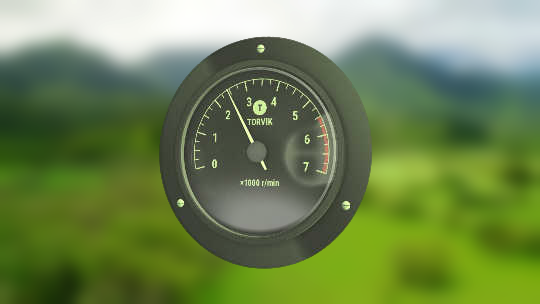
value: {"value": 2500, "unit": "rpm"}
